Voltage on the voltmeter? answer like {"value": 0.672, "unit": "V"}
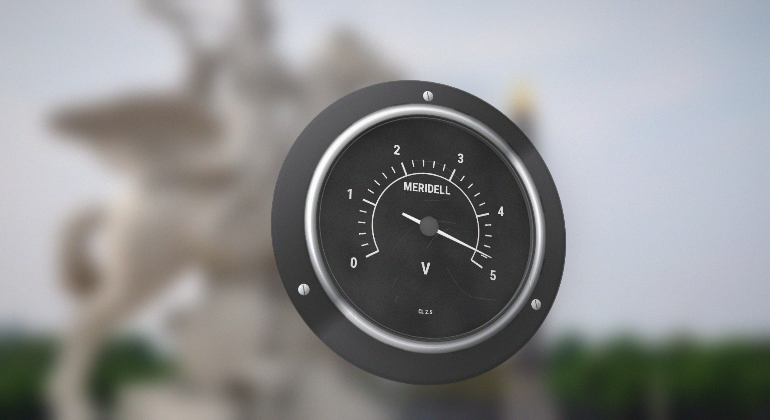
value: {"value": 4.8, "unit": "V"}
